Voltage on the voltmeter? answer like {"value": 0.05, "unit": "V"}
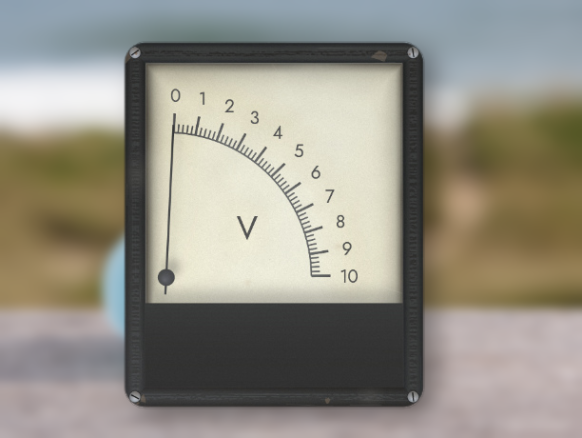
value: {"value": 0, "unit": "V"}
